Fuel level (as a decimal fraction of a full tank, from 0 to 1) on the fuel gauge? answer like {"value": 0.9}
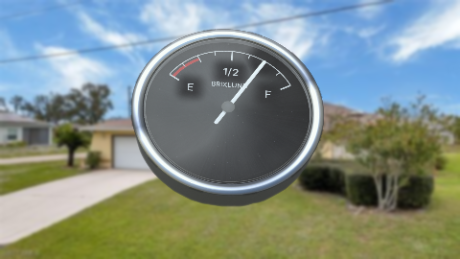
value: {"value": 0.75}
